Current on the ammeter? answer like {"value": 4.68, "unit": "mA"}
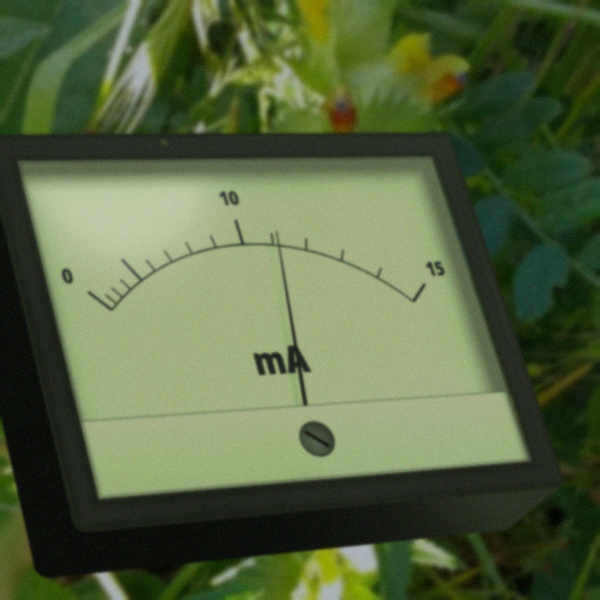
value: {"value": 11, "unit": "mA"}
